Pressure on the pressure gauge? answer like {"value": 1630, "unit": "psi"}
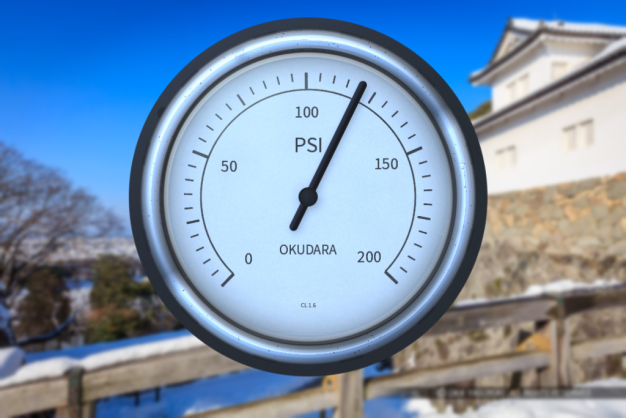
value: {"value": 120, "unit": "psi"}
